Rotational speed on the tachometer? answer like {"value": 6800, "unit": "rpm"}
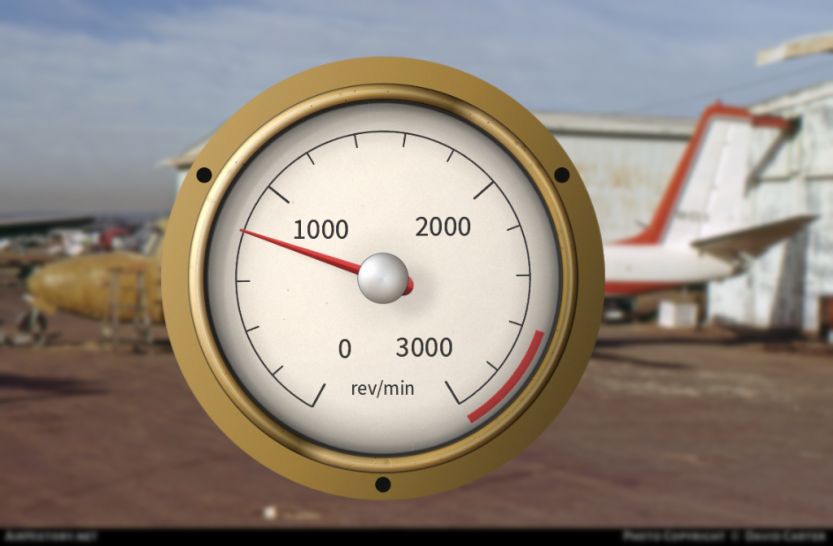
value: {"value": 800, "unit": "rpm"}
